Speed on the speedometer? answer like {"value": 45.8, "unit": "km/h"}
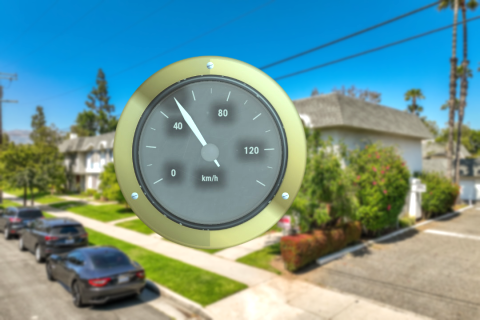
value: {"value": 50, "unit": "km/h"}
